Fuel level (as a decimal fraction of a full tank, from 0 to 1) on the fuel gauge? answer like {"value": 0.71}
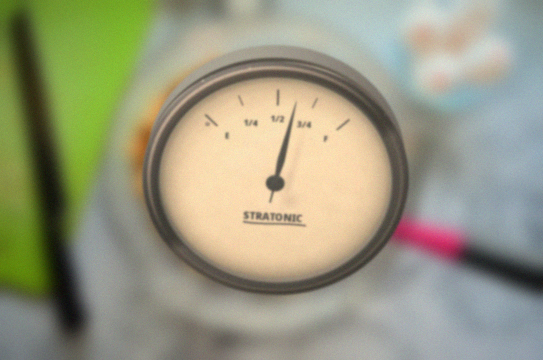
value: {"value": 0.625}
